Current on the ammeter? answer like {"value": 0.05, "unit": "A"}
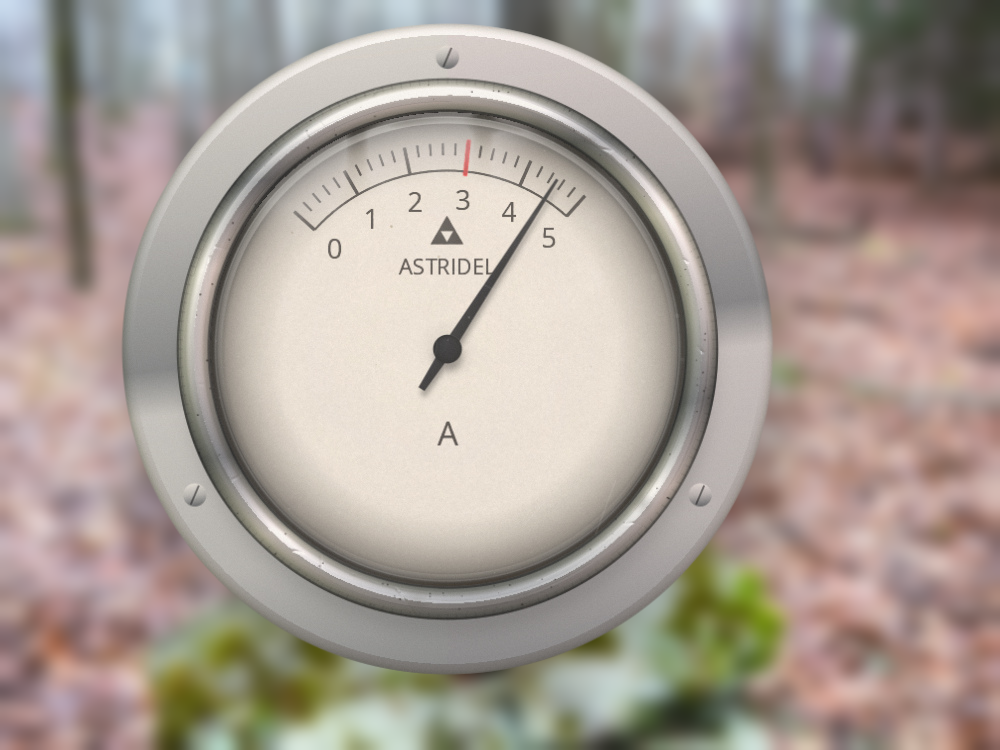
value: {"value": 4.5, "unit": "A"}
